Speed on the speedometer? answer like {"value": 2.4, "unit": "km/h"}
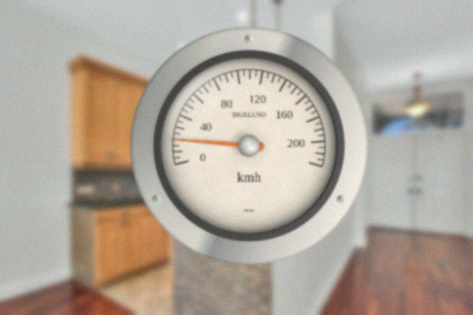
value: {"value": 20, "unit": "km/h"}
